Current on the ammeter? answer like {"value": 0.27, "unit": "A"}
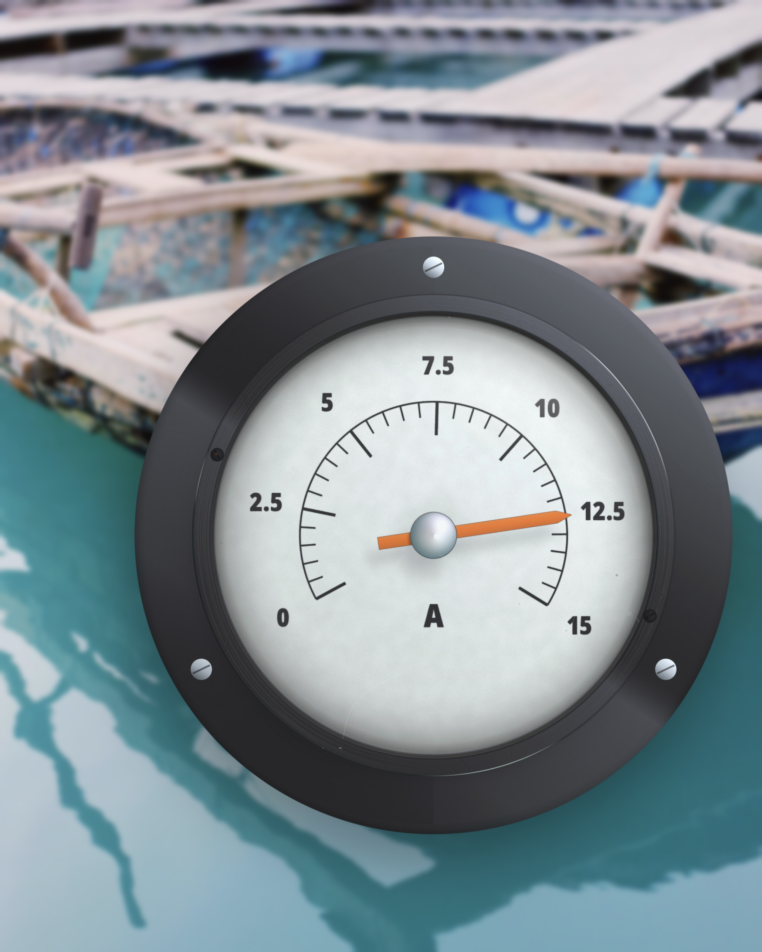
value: {"value": 12.5, "unit": "A"}
